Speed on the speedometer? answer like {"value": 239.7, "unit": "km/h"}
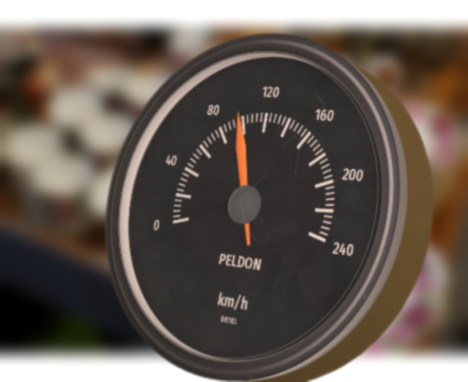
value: {"value": 100, "unit": "km/h"}
